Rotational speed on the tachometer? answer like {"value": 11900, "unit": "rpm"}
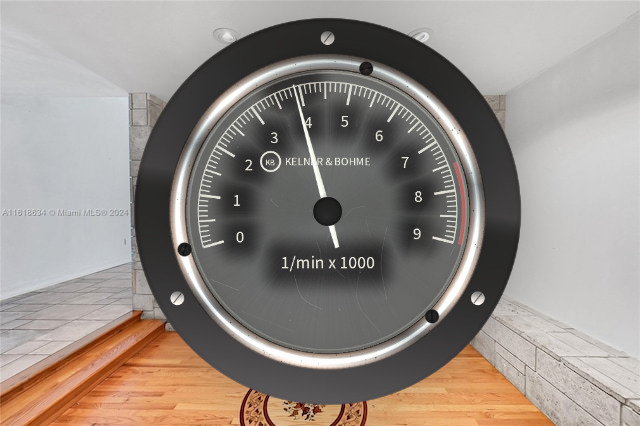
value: {"value": 3900, "unit": "rpm"}
